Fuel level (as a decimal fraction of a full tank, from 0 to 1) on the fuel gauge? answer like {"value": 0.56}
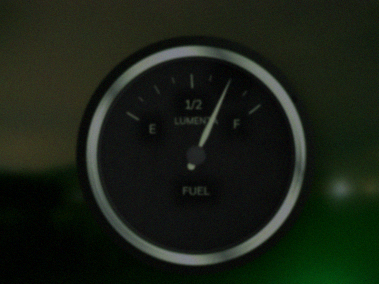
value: {"value": 0.75}
